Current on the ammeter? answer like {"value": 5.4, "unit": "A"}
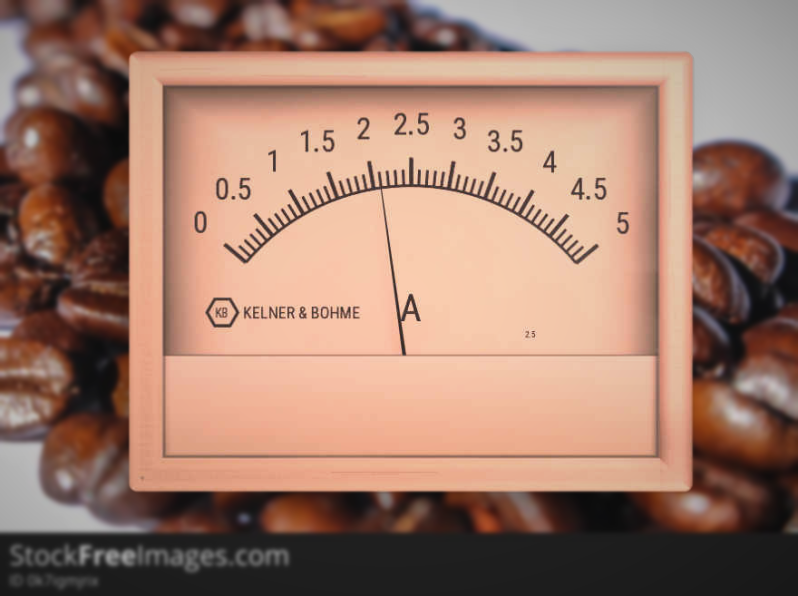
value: {"value": 2.1, "unit": "A"}
